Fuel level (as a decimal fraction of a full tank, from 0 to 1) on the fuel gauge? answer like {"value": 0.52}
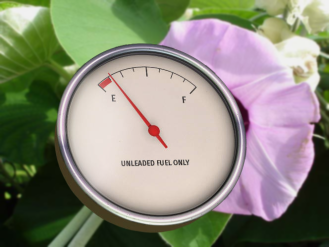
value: {"value": 0.125}
